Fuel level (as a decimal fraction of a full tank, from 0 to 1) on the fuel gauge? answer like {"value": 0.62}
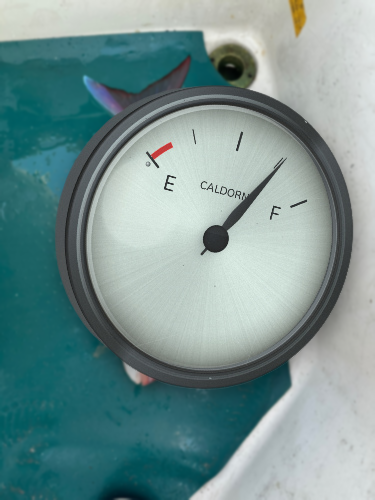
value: {"value": 0.75}
